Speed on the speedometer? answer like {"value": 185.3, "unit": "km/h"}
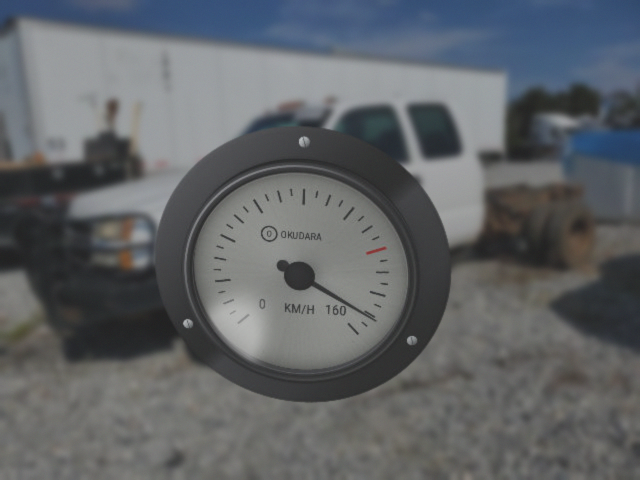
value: {"value": 150, "unit": "km/h"}
